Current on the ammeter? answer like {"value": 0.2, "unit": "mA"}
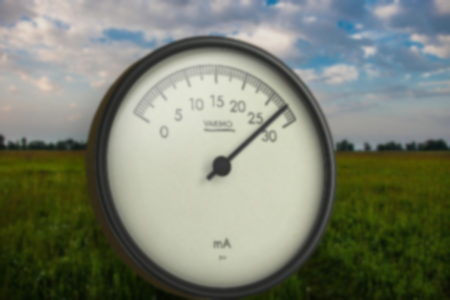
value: {"value": 27.5, "unit": "mA"}
